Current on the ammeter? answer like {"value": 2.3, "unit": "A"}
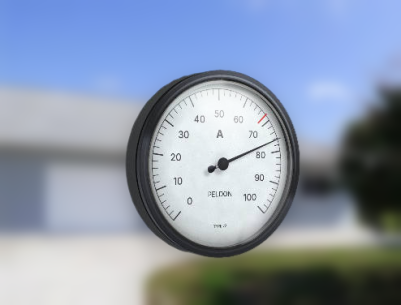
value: {"value": 76, "unit": "A"}
